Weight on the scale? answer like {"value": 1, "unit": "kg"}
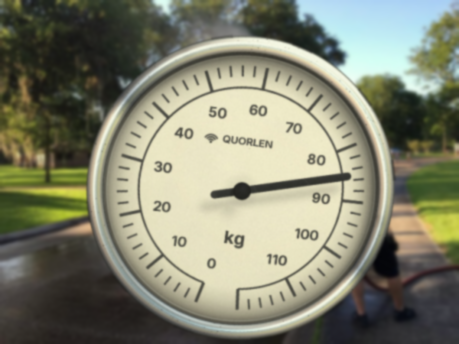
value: {"value": 85, "unit": "kg"}
